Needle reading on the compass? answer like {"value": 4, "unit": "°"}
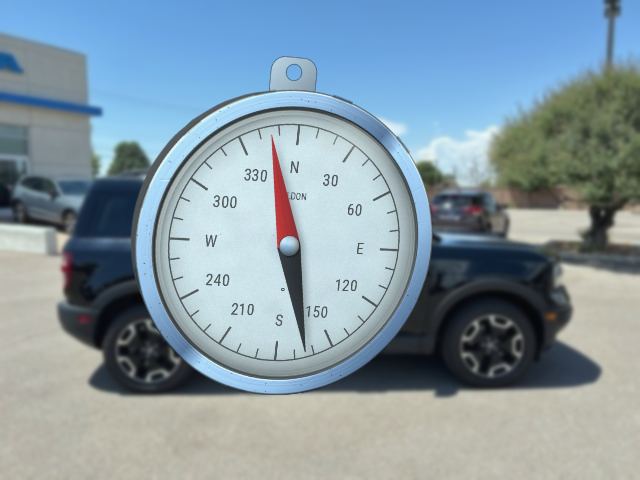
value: {"value": 345, "unit": "°"}
